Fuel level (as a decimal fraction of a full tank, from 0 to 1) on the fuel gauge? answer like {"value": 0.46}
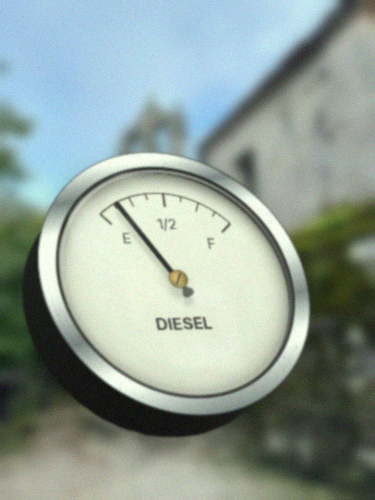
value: {"value": 0.125}
